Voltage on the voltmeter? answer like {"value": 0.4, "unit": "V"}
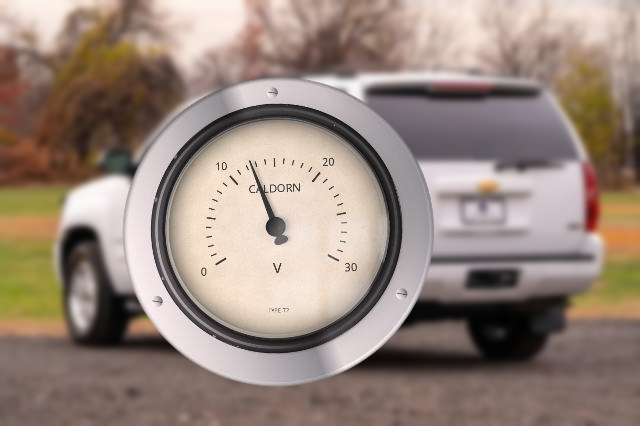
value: {"value": 12.5, "unit": "V"}
